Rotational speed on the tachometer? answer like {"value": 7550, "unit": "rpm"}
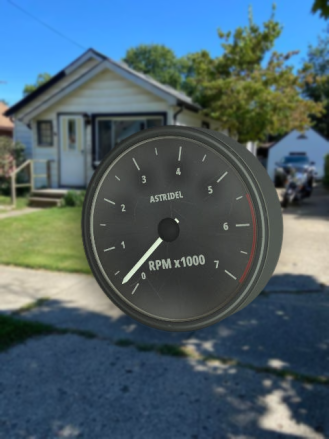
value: {"value": 250, "unit": "rpm"}
